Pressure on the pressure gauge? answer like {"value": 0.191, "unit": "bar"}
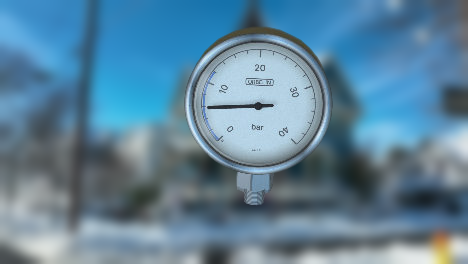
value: {"value": 6, "unit": "bar"}
